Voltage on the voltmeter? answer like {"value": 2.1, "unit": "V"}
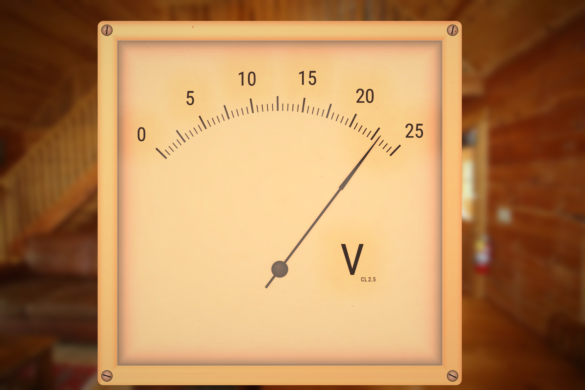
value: {"value": 23, "unit": "V"}
